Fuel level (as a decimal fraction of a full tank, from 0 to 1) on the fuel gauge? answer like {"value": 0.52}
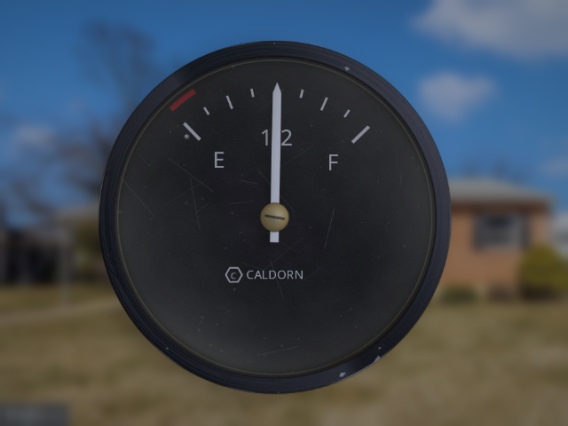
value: {"value": 0.5}
